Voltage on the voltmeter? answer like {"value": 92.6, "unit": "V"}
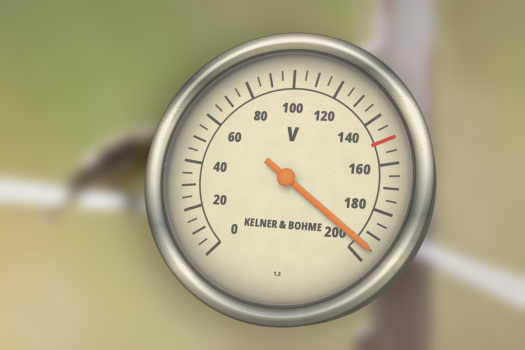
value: {"value": 195, "unit": "V"}
